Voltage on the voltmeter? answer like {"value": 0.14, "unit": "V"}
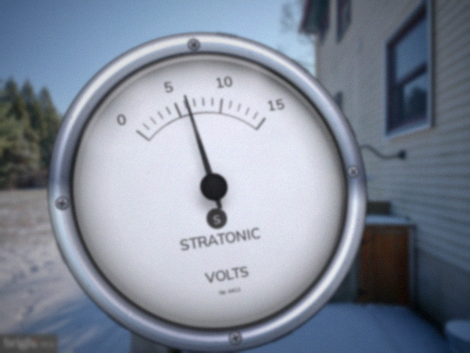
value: {"value": 6, "unit": "V"}
